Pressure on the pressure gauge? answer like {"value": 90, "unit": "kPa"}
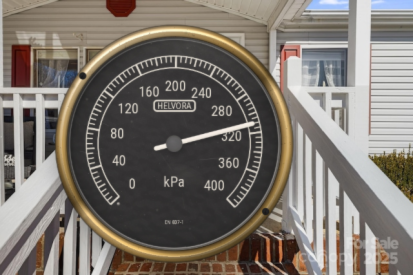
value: {"value": 310, "unit": "kPa"}
